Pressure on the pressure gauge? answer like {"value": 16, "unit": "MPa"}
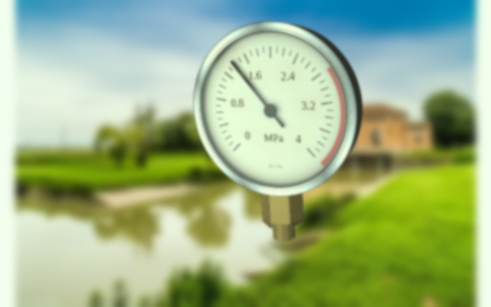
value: {"value": 1.4, "unit": "MPa"}
